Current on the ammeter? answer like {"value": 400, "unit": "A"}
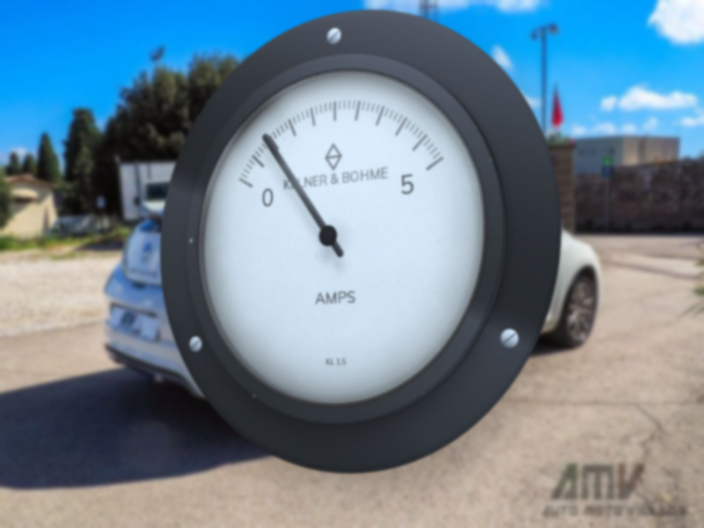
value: {"value": 1, "unit": "A"}
